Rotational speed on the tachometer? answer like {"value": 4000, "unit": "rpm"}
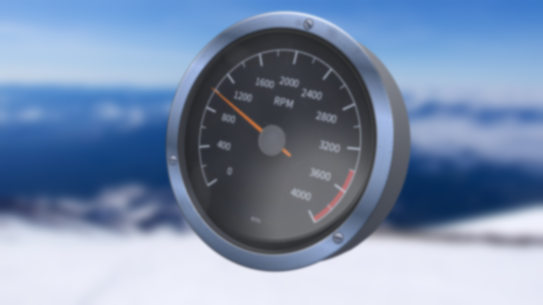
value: {"value": 1000, "unit": "rpm"}
